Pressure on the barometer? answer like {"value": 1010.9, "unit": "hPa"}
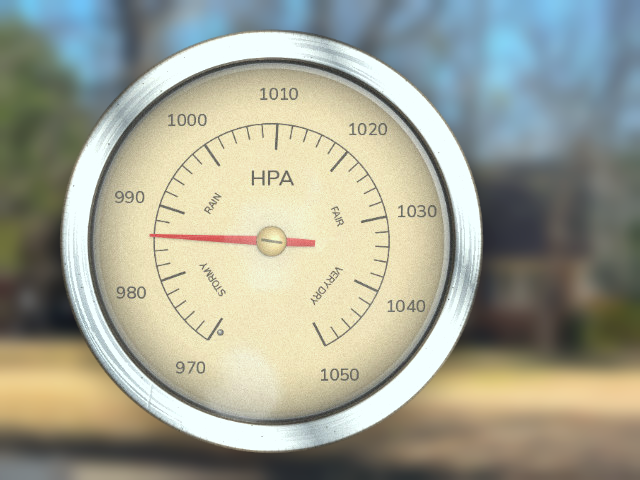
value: {"value": 986, "unit": "hPa"}
